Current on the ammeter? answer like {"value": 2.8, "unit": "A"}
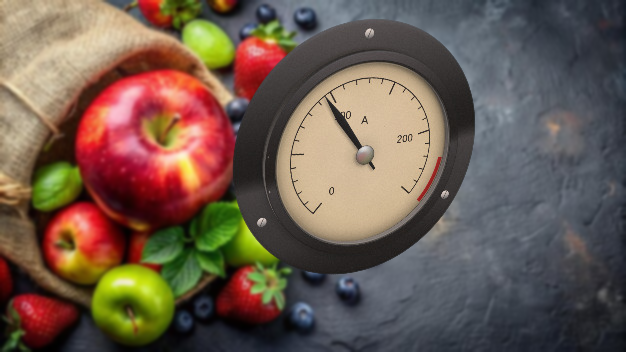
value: {"value": 95, "unit": "A"}
